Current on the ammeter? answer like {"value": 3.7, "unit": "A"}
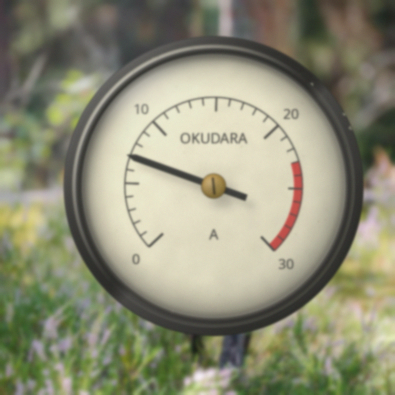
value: {"value": 7, "unit": "A"}
